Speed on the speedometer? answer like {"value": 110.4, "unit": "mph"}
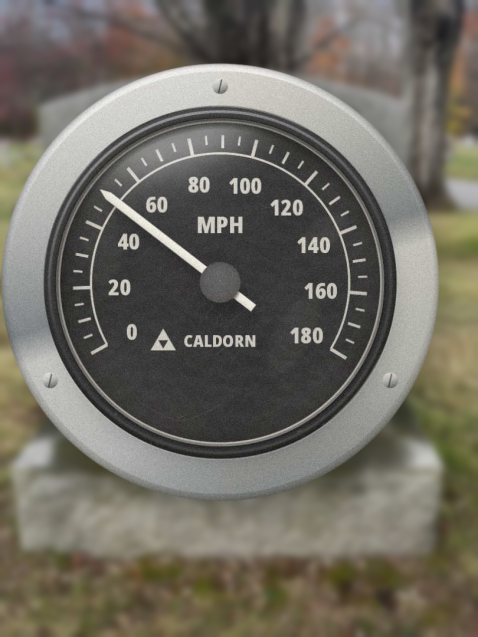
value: {"value": 50, "unit": "mph"}
